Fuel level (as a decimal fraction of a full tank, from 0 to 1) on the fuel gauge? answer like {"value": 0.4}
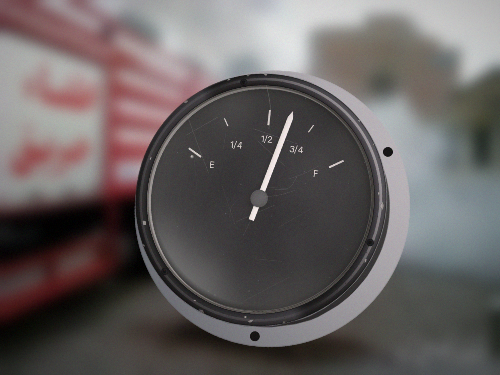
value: {"value": 0.625}
